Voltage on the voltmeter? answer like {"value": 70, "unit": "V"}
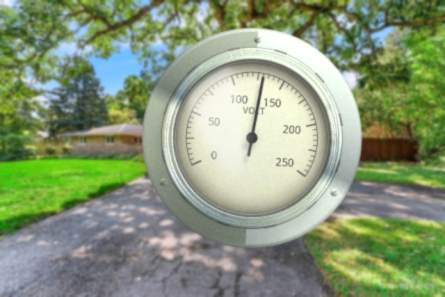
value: {"value": 130, "unit": "V"}
